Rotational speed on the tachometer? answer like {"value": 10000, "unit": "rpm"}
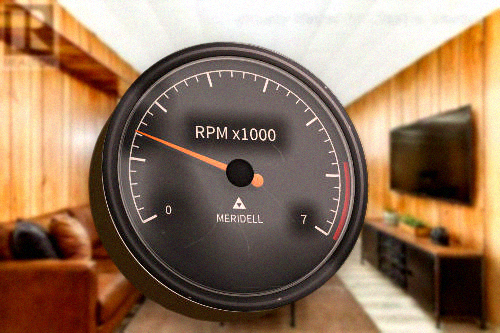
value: {"value": 1400, "unit": "rpm"}
